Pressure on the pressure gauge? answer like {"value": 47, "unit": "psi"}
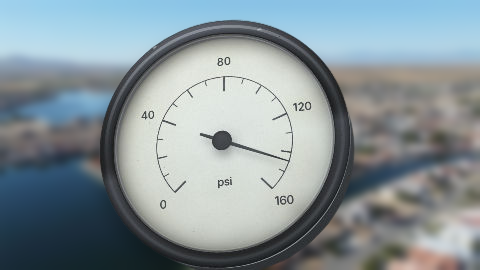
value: {"value": 145, "unit": "psi"}
